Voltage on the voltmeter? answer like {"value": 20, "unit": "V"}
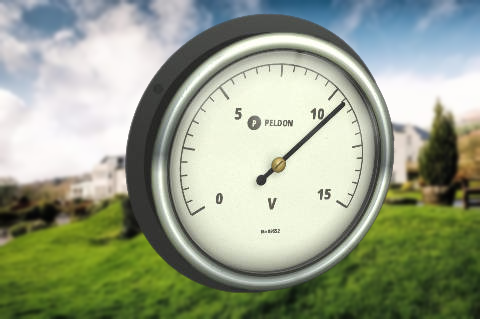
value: {"value": 10.5, "unit": "V"}
